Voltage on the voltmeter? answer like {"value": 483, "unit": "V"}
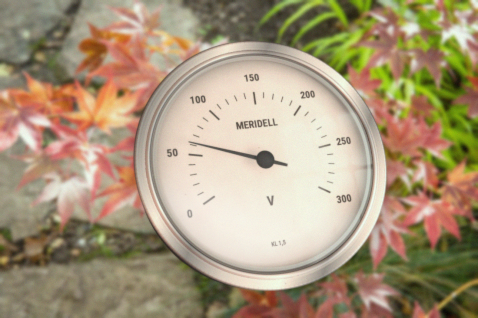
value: {"value": 60, "unit": "V"}
